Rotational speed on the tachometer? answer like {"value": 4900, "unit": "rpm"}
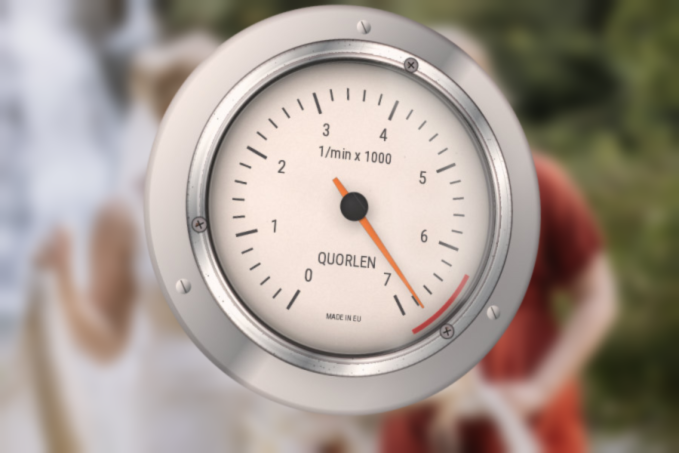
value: {"value": 6800, "unit": "rpm"}
